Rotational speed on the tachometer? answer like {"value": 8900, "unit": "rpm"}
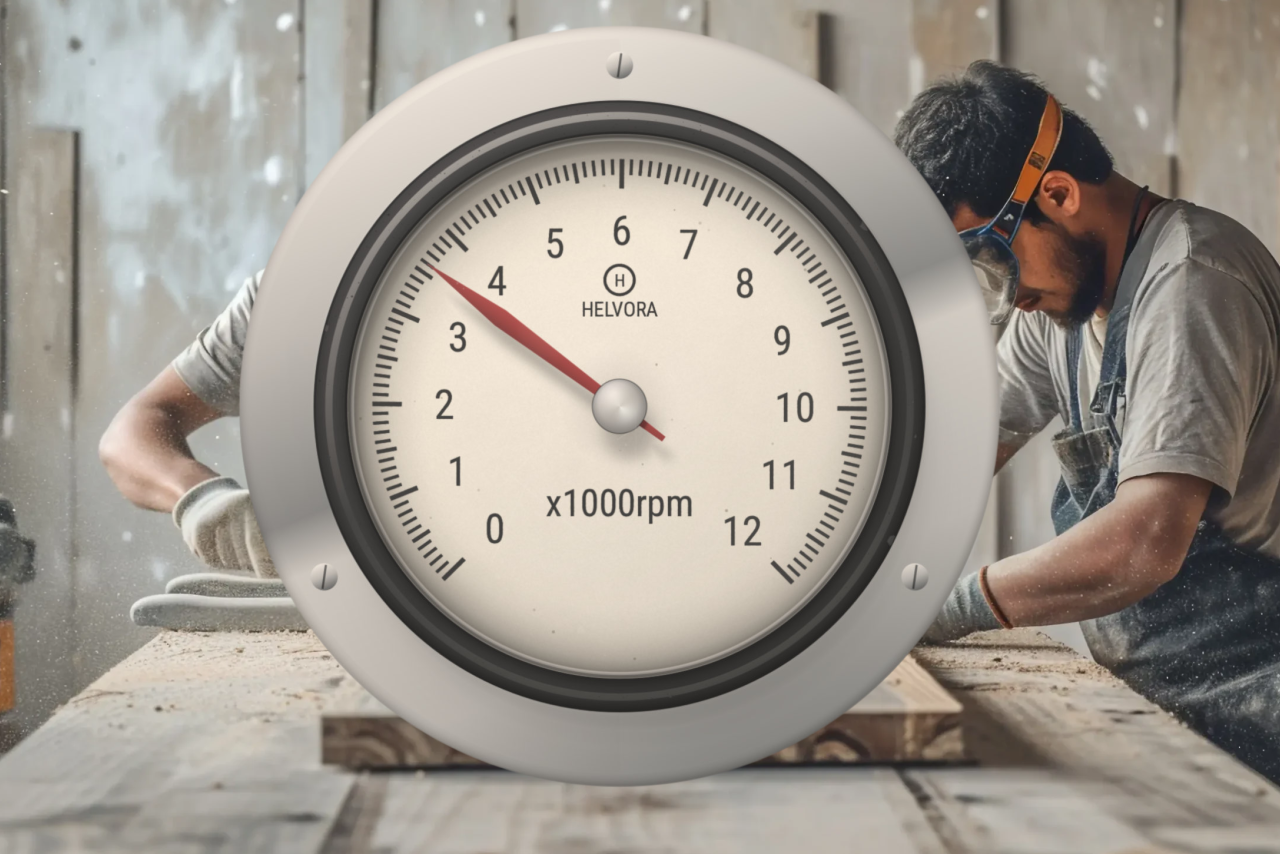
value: {"value": 3600, "unit": "rpm"}
